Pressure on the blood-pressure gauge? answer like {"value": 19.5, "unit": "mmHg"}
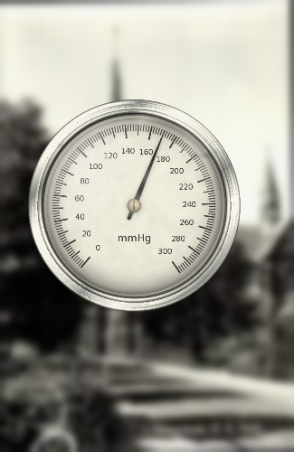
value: {"value": 170, "unit": "mmHg"}
